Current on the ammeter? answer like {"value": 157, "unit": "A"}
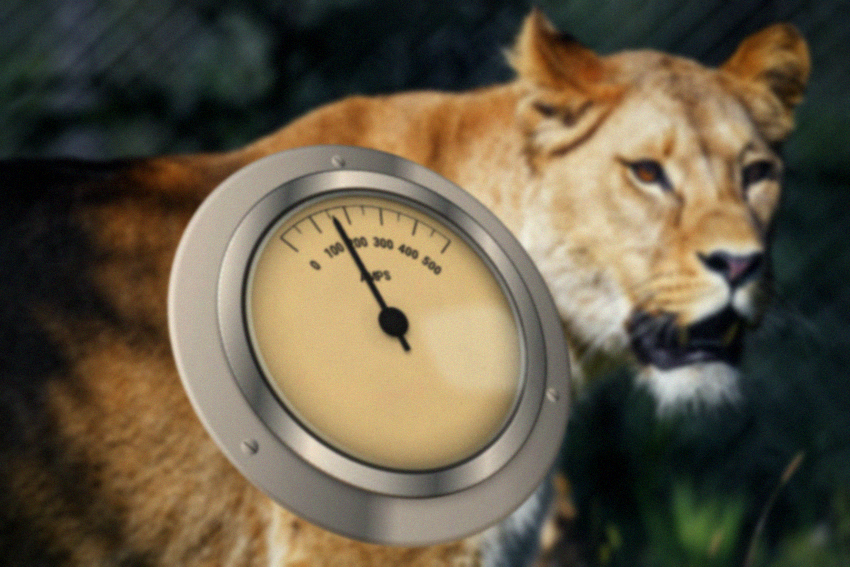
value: {"value": 150, "unit": "A"}
